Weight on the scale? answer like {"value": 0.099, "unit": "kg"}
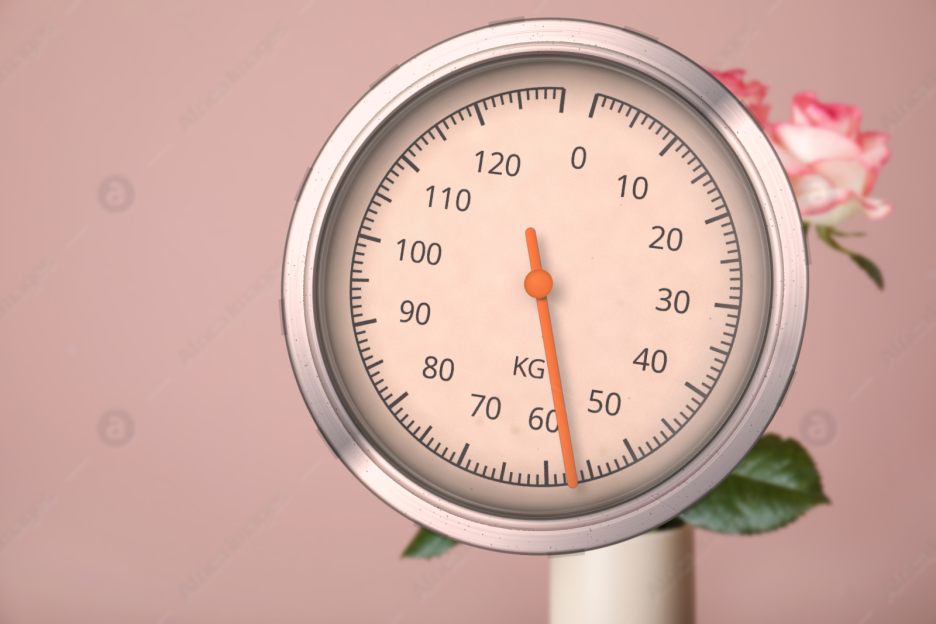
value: {"value": 57, "unit": "kg"}
